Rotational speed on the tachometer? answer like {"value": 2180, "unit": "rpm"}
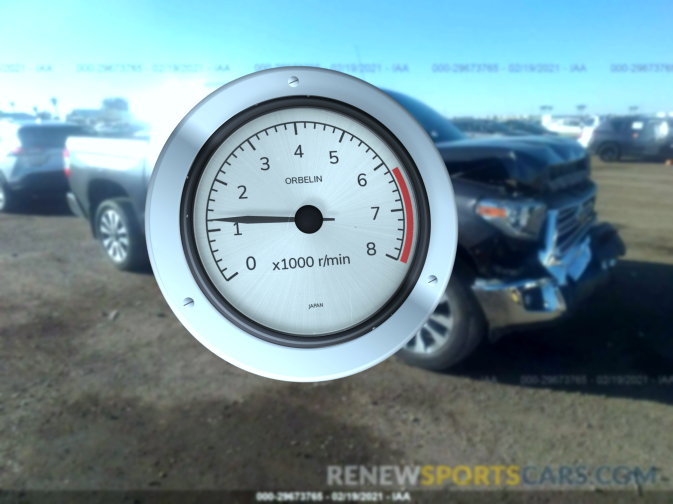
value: {"value": 1200, "unit": "rpm"}
